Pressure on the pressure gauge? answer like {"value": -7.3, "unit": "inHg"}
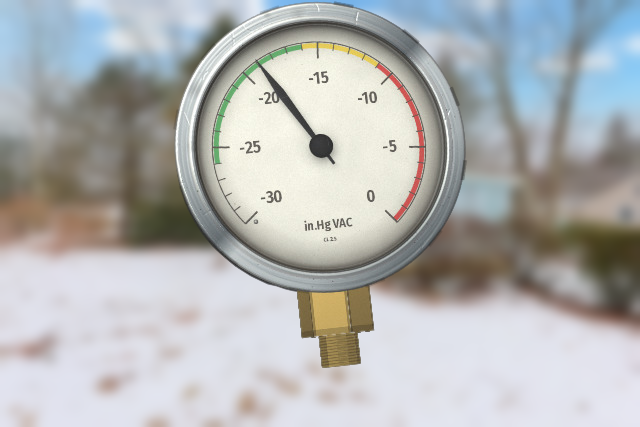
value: {"value": -19, "unit": "inHg"}
